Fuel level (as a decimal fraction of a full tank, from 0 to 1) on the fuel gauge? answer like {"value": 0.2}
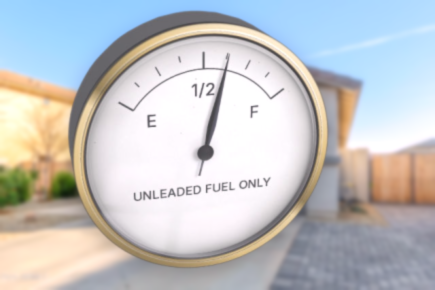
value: {"value": 0.625}
